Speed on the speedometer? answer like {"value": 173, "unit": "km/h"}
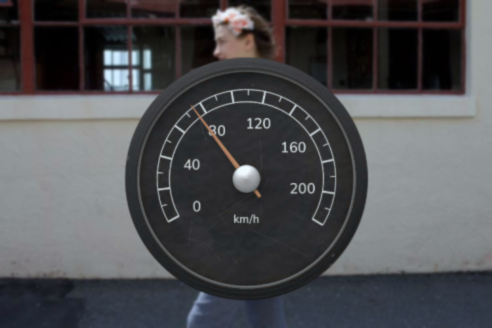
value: {"value": 75, "unit": "km/h"}
